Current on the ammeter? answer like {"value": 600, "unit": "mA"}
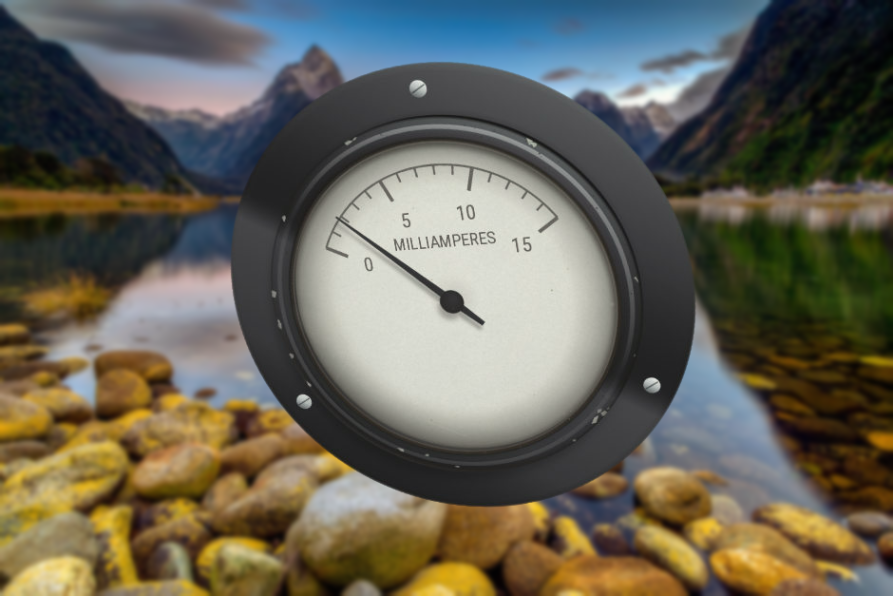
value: {"value": 2, "unit": "mA"}
